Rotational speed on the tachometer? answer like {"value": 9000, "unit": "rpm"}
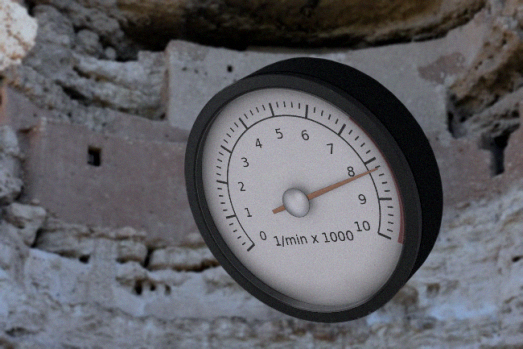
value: {"value": 8200, "unit": "rpm"}
